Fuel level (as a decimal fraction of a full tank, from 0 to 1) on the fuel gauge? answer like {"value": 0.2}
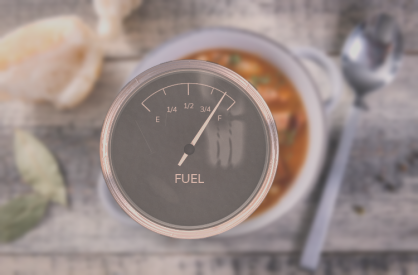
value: {"value": 0.875}
